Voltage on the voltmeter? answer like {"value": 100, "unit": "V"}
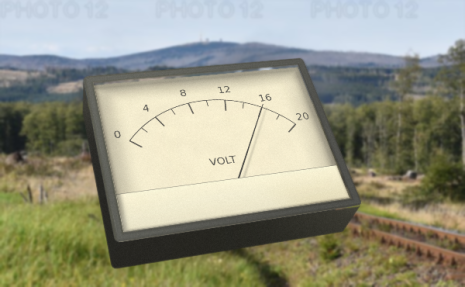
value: {"value": 16, "unit": "V"}
